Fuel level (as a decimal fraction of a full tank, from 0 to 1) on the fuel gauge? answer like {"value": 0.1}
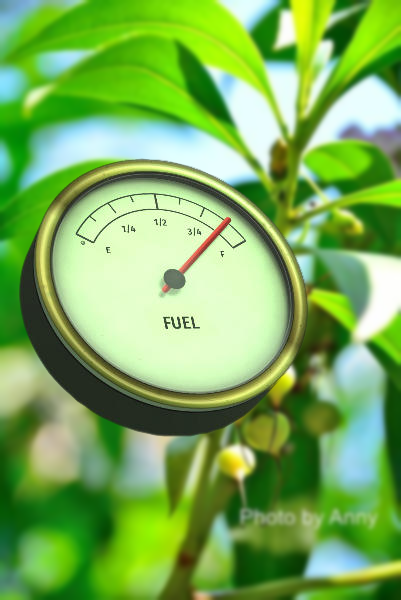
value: {"value": 0.875}
